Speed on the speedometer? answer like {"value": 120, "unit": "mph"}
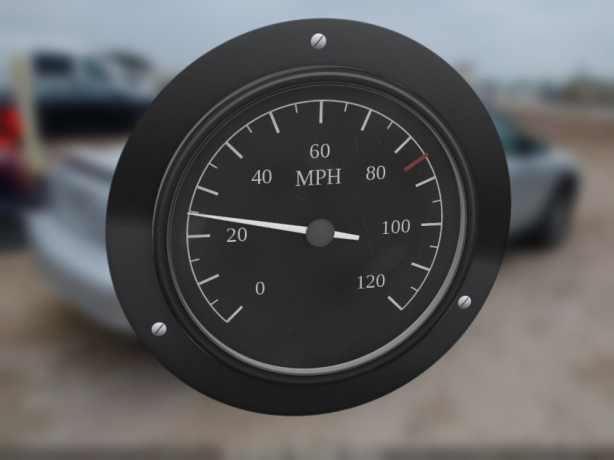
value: {"value": 25, "unit": "mph"}
